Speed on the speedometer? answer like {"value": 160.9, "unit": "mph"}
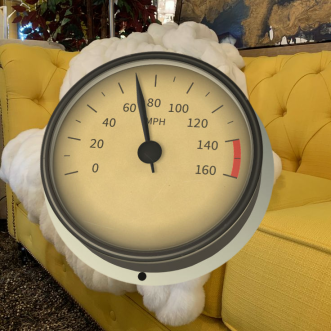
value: {"value": 70, "unit": "mph"}
